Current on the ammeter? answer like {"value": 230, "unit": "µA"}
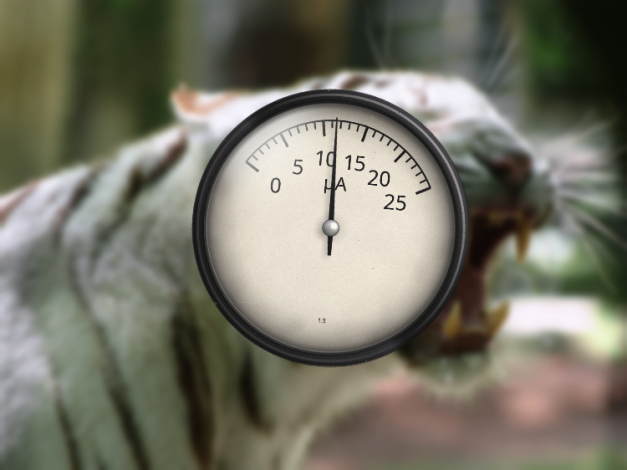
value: {"value": 11.5, "unit": "µA"}
